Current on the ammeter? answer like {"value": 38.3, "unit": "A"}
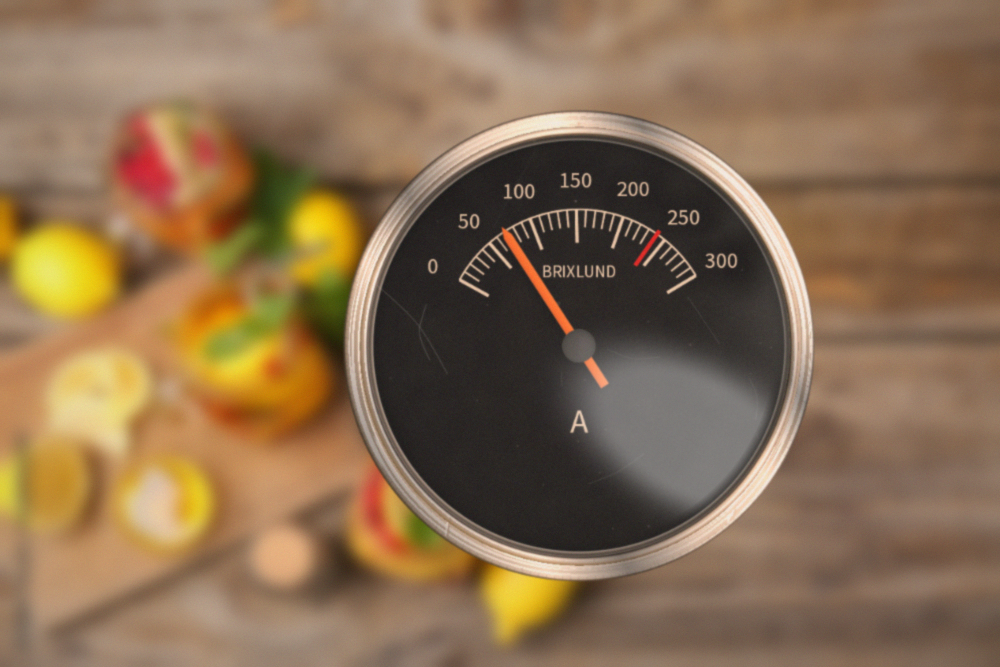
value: {"value": 70, "unit": "A"}
